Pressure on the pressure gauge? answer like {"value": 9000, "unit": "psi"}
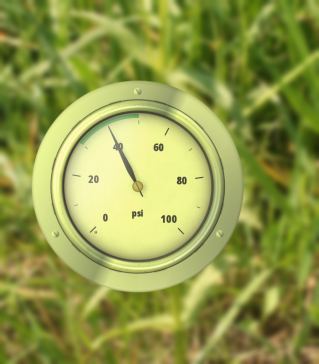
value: {"value": 40, "unit": "psi"}
